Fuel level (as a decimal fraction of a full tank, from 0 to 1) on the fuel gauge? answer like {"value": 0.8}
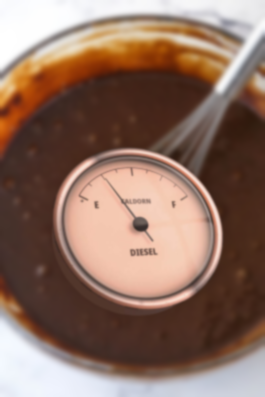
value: {"value": 0.25}
